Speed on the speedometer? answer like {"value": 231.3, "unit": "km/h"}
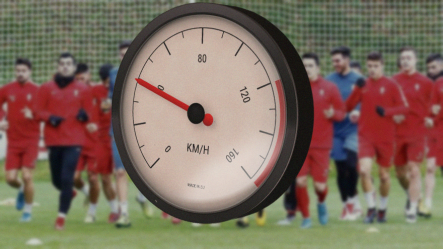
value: {"value": 40, "unit": "km/h"}
